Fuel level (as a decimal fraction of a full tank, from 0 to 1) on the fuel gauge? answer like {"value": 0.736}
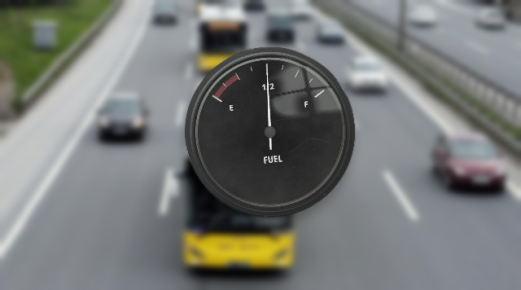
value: {"value": 0.5}
